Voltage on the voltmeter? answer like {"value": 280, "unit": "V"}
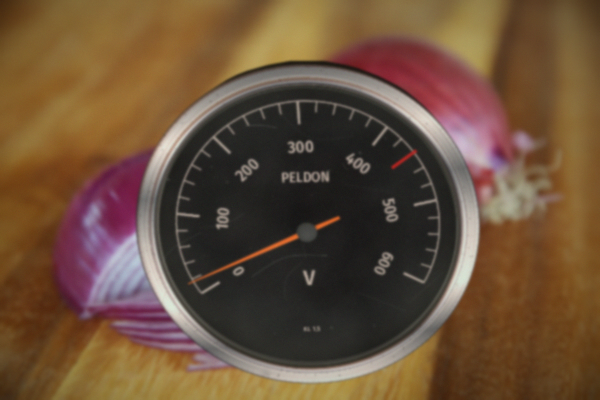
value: {"value": 20, "unit": "V"}
